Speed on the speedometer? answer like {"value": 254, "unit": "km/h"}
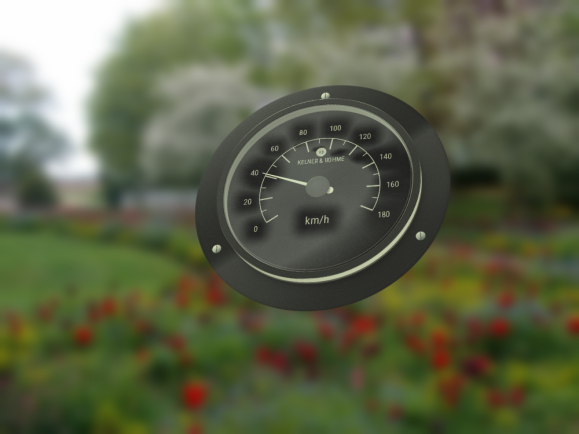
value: {"value": 40, "unit": "km/h"}
